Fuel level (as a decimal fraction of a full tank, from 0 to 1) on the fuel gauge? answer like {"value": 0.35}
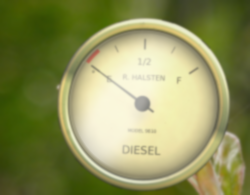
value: {"value": 0}
